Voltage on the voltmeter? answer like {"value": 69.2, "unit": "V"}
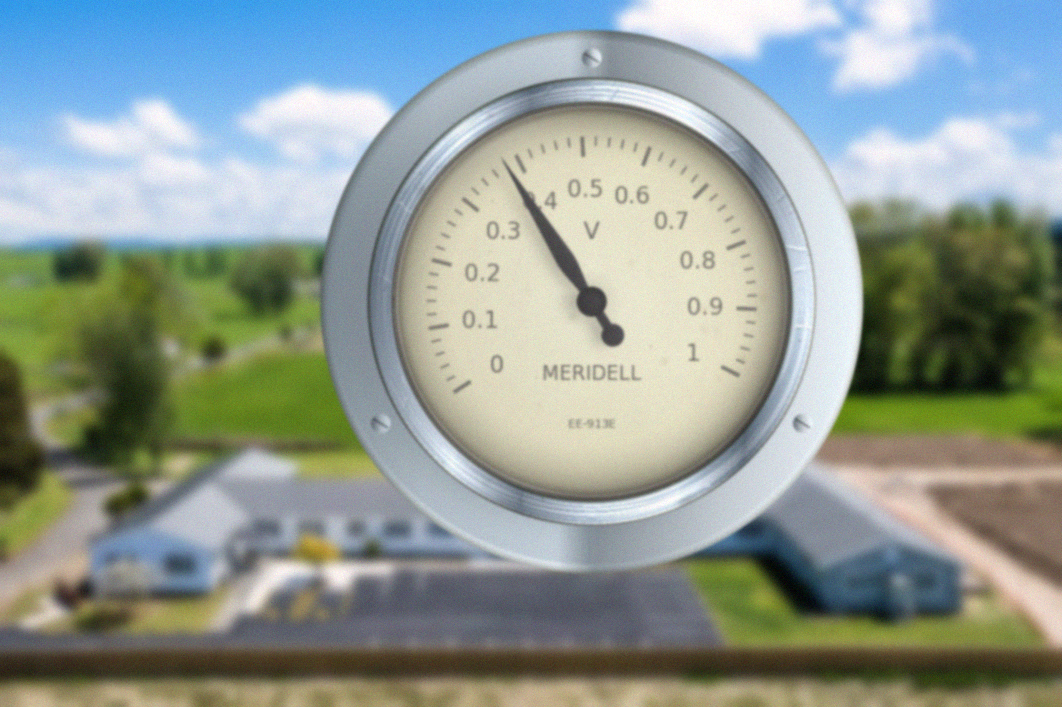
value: {"value": 0.38, "unit": "V"}
